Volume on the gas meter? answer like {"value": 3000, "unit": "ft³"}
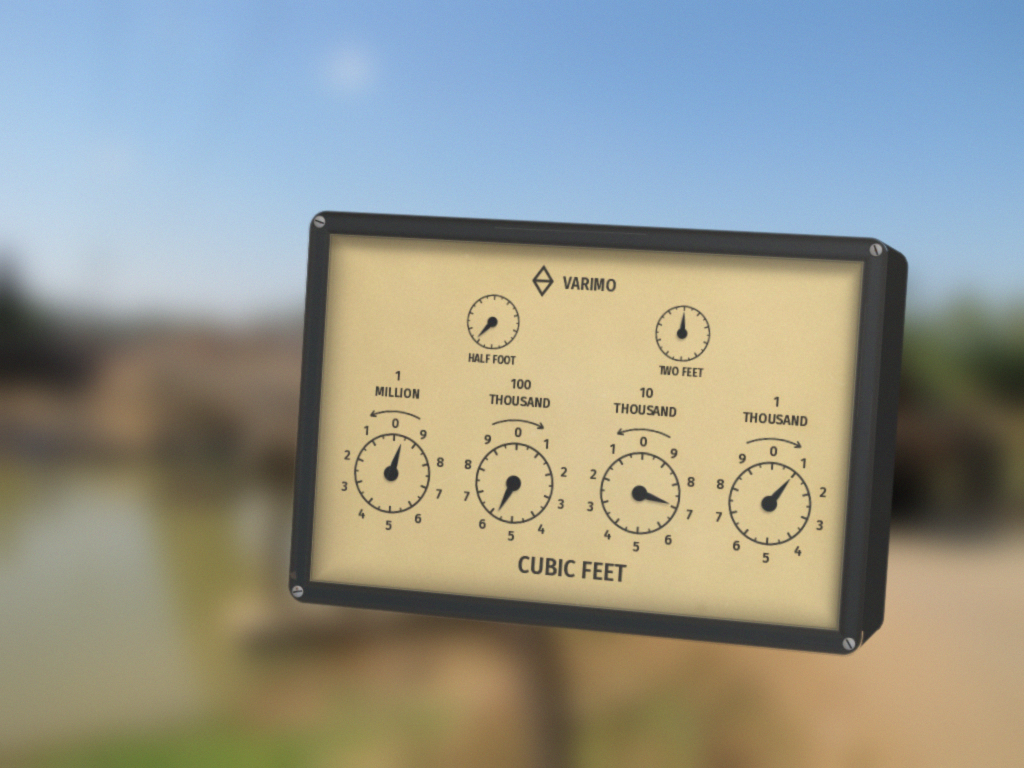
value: {"value": 957100, "unit": "ft³"}
